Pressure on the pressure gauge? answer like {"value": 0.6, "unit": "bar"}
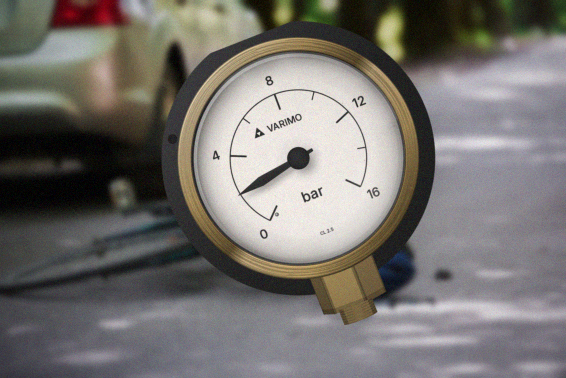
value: {"value": 2, "unit": "bar"}
